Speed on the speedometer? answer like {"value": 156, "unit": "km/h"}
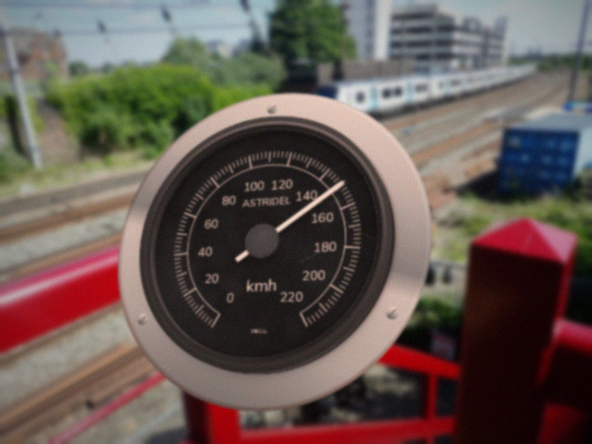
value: {"value": 150, "unit": "km/h"}
